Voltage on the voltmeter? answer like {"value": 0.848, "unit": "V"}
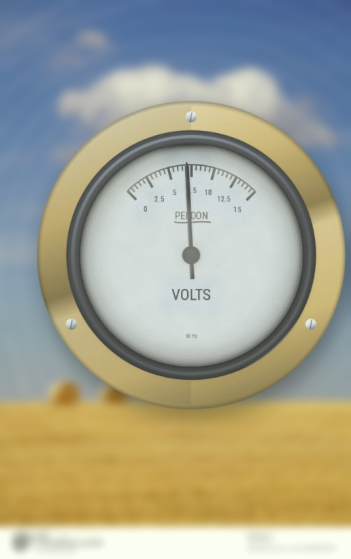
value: {"value": 7, "unit": "V"}
